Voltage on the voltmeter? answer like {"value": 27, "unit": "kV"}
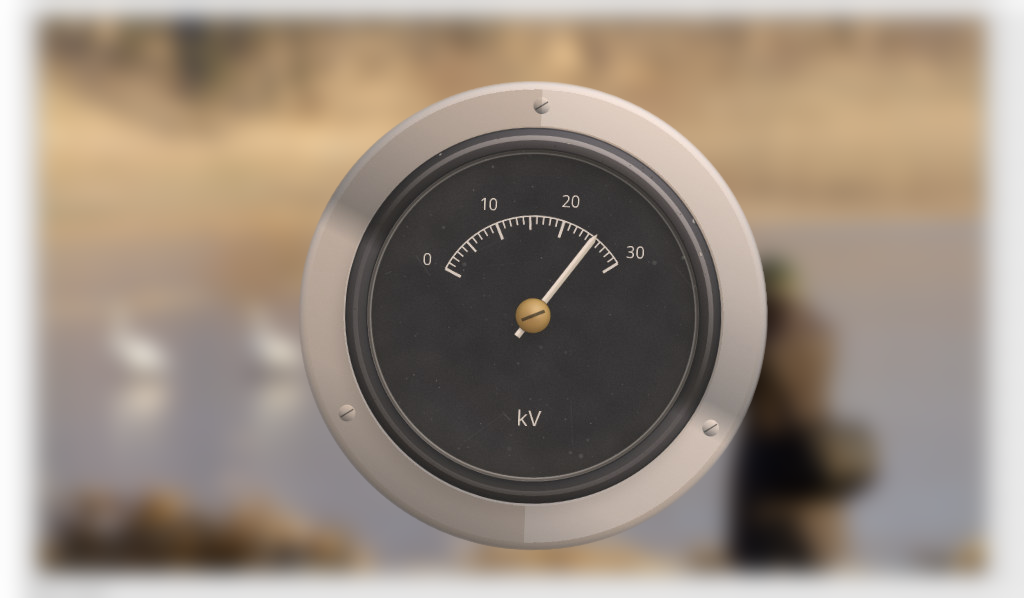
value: {"value": 25, "unit": "kV"}
